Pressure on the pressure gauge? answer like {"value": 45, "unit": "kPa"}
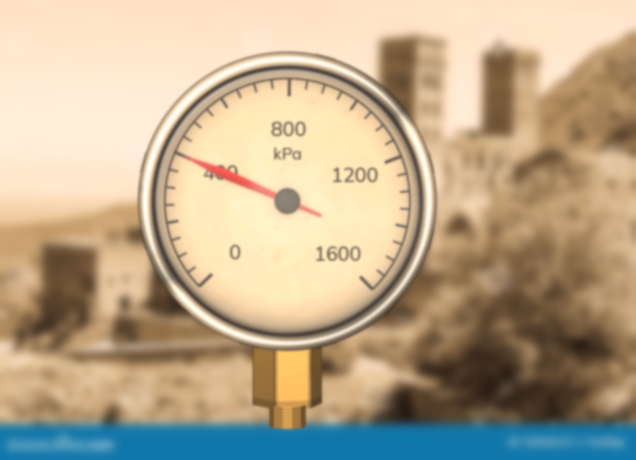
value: {"value": 400, "unit": "kPa"}
